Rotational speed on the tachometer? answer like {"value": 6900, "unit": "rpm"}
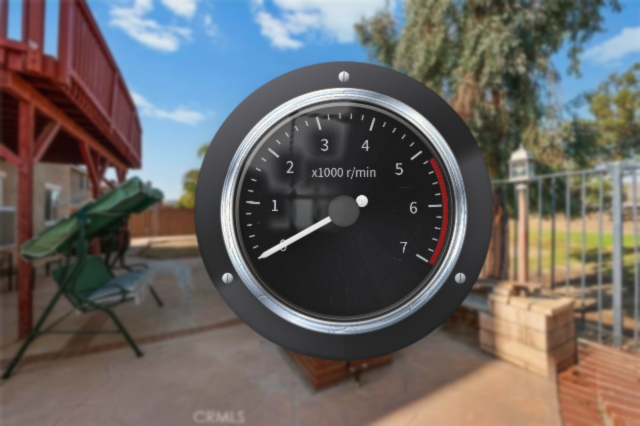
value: {"value": 0, "unit": "rpm"}
